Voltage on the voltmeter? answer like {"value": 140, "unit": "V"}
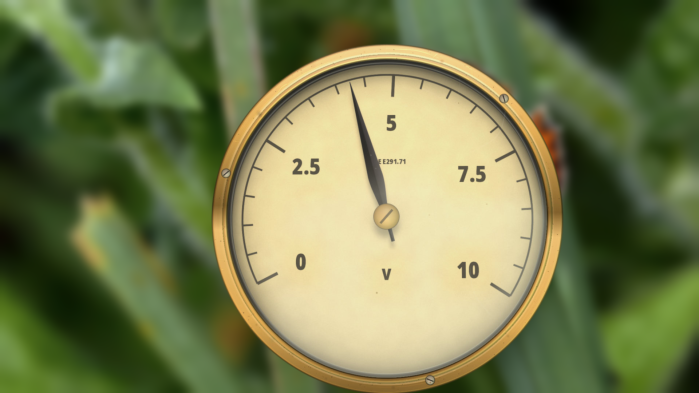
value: {"value": 4.25, "unit": "V"}
